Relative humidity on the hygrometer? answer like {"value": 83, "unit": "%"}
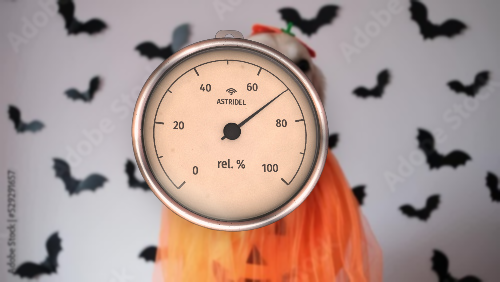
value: {"value": 70, "unit": "%"}
